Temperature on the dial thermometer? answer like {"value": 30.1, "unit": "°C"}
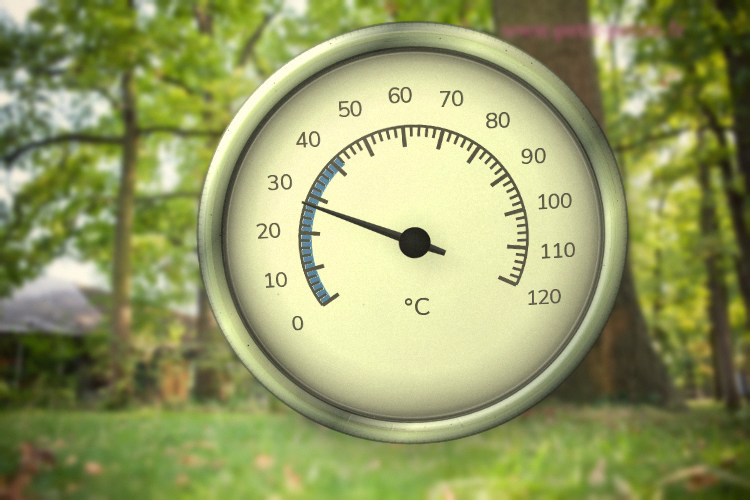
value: {"value": 28, "unit": "°C"}
